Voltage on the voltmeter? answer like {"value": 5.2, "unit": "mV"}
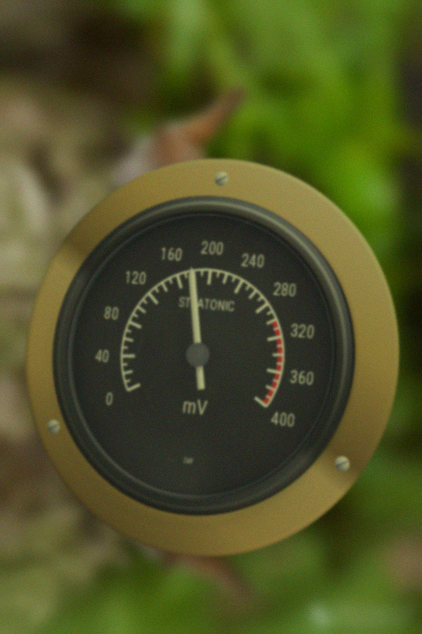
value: {"value": 180, "unit": "mV"}
